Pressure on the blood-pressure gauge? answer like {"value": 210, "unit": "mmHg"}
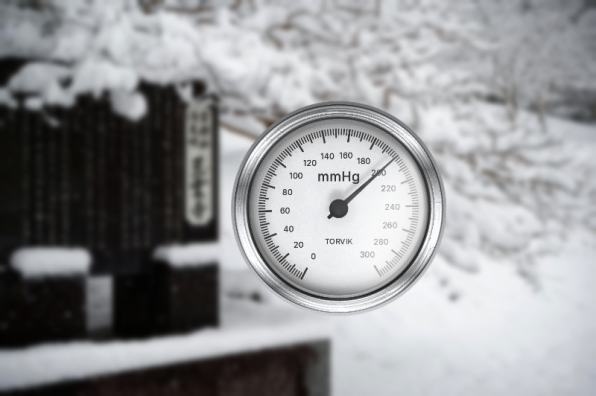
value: {"value": 200, "unit": "mmHg"}
